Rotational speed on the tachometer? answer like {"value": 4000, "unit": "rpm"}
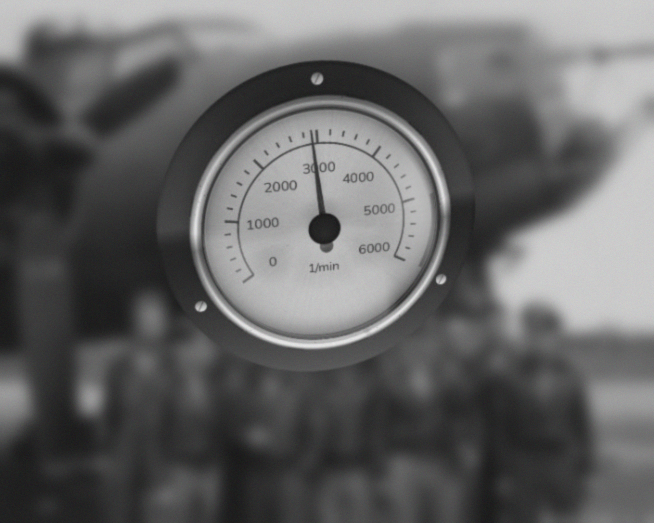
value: {"value": 2900, "unit": "rpm"}
